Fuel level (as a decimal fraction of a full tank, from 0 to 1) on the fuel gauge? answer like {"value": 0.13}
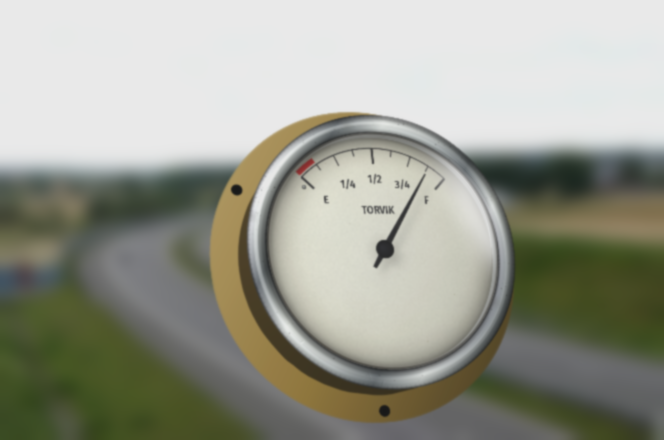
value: {"value": 0.875}
